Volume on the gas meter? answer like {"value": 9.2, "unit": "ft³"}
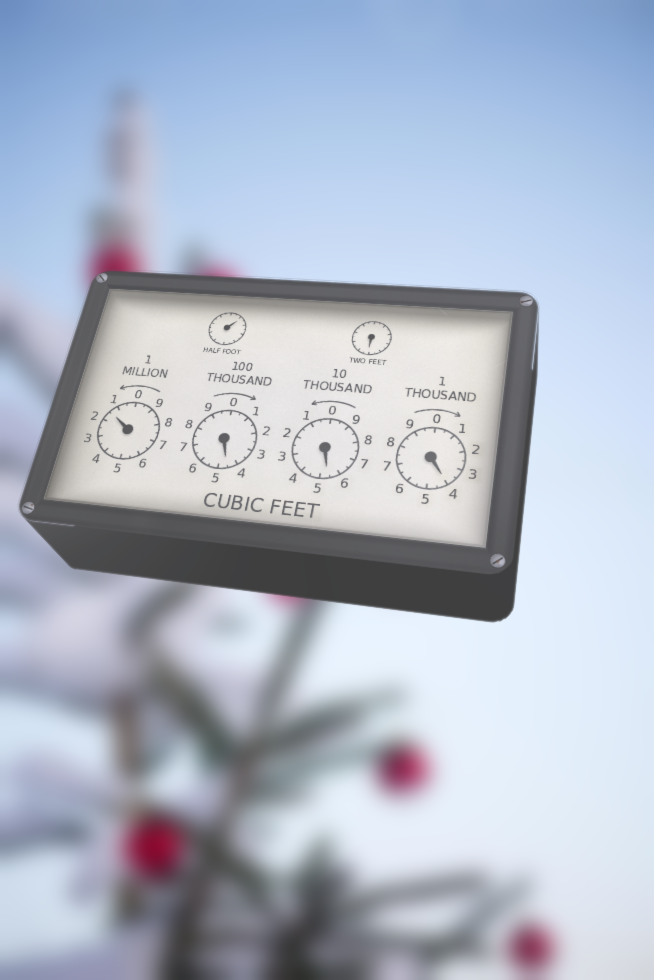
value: {"value": 145400, "unit": "ft³"}
